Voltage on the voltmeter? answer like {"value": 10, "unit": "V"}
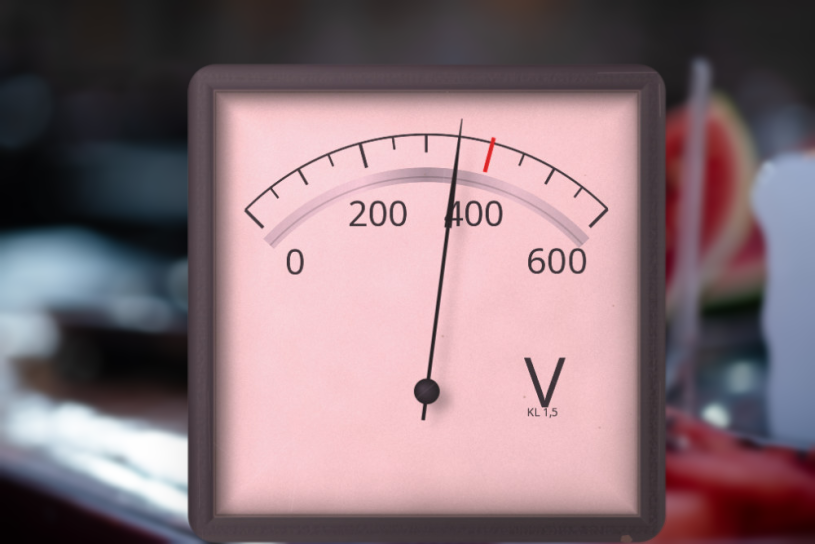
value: {"value": 350, "unit": "V"}
